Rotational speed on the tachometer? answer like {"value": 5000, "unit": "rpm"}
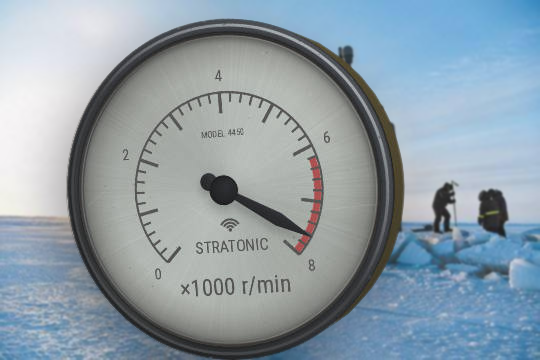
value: {"value": 7600, "unit": "rpm"}
